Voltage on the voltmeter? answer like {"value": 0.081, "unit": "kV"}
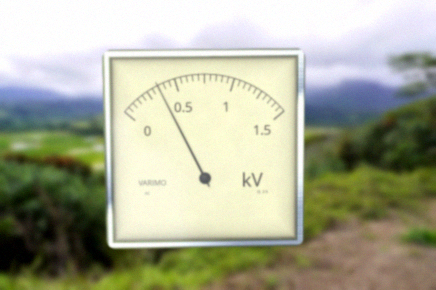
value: {"value": 0.35, "unit": "kV"}
